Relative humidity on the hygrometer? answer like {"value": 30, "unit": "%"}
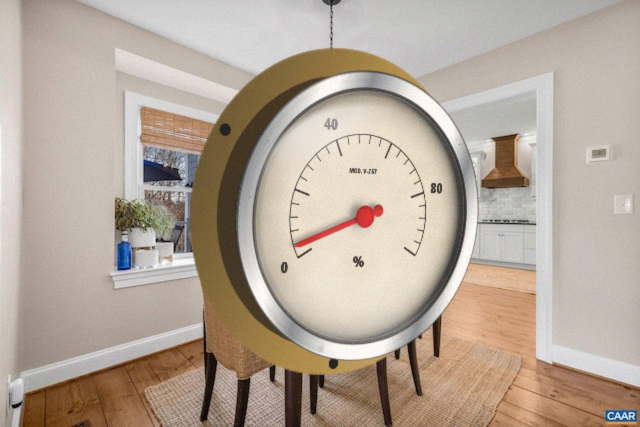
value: {"value": 4, "unit": "%"}
